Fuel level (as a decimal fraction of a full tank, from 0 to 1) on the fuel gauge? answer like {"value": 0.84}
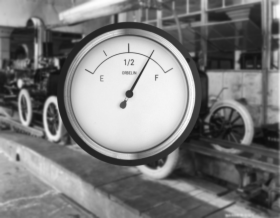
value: {"value": 0.75}
